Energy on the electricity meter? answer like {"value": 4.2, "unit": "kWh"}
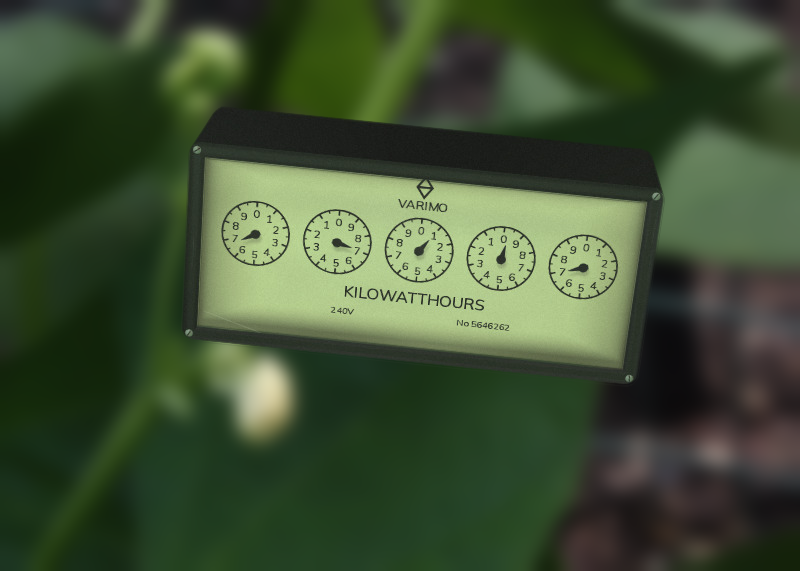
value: {"value": 67097, "unit": "kWh"}
